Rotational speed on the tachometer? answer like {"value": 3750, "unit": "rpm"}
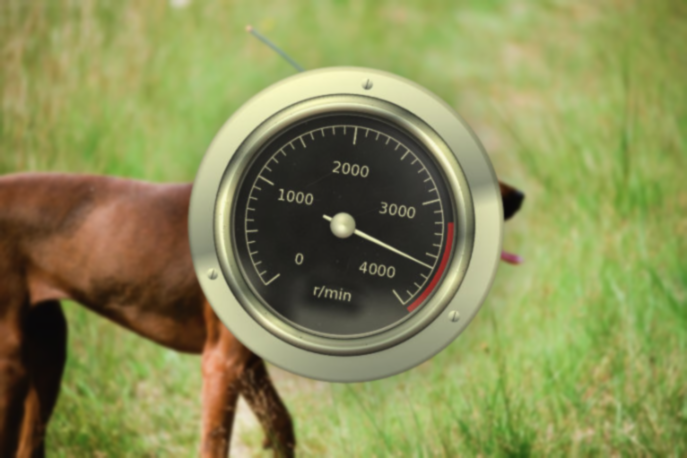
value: {"value": 3600, "unit": "rpm"}
